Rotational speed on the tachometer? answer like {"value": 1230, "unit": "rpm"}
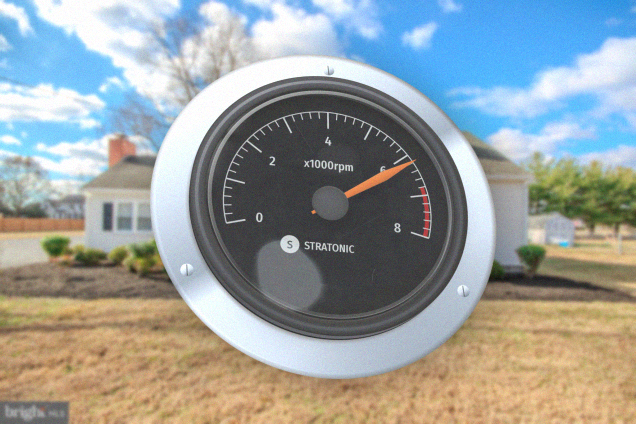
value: {"value": 6200, "unit": "rpm"}
